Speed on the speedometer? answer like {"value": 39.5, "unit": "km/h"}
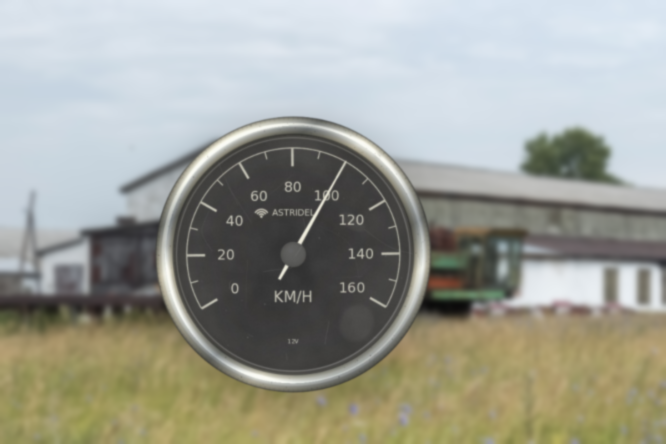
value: {"value": 100, "unit": "km/h"}
